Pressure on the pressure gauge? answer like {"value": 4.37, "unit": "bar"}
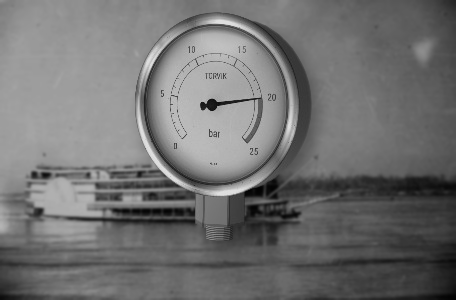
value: {"value": 20, "unit": "bar"}
